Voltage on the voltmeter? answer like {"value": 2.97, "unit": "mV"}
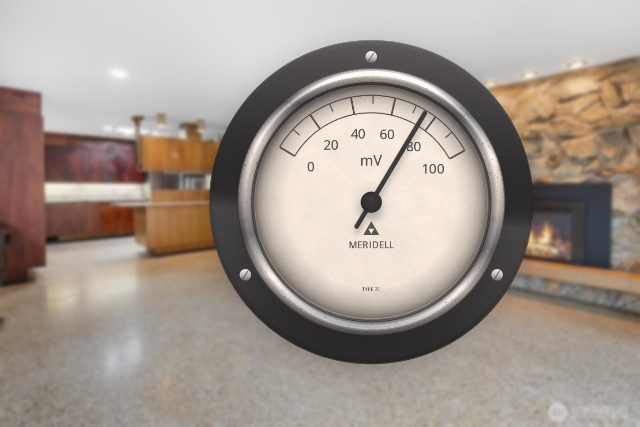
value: {"value": 75, "unit": "mV"}
